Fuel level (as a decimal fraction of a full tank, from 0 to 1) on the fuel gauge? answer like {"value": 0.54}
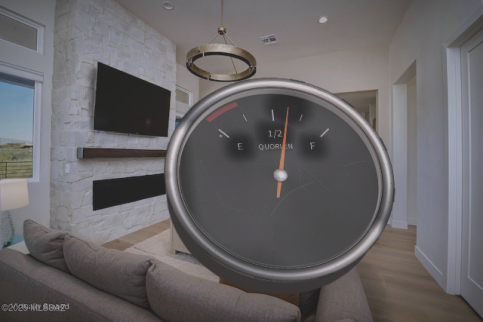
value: {"value": 0.625}
